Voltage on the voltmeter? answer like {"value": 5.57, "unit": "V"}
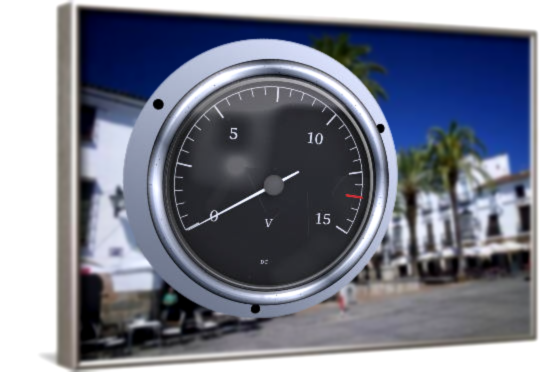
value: {"value": 0, "unit": "V"}
